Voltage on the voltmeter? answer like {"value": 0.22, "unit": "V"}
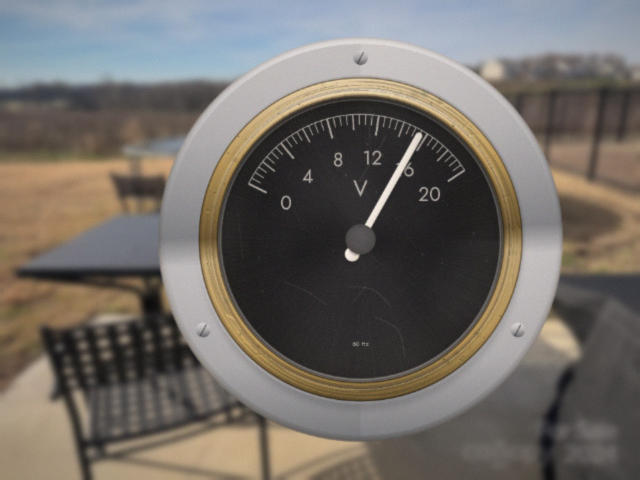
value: {"value": 15.5, "unit": "V"}
